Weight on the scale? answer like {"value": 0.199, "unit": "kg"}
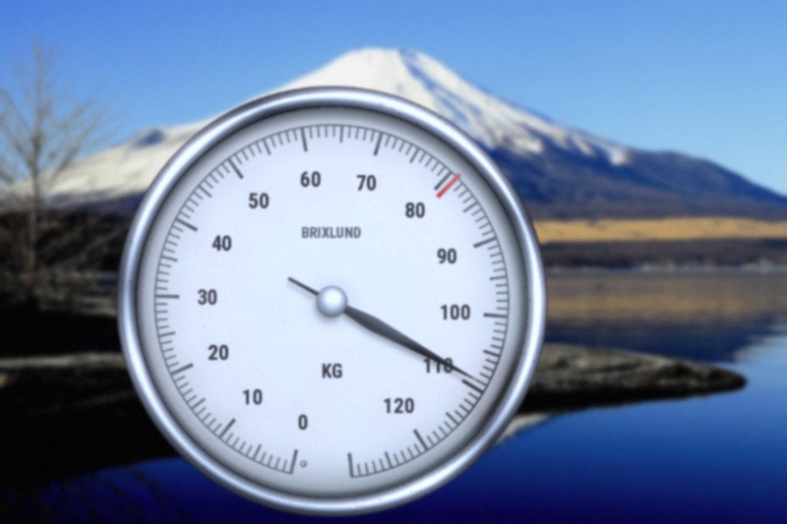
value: {"value": 109, "unit": "kg"}
